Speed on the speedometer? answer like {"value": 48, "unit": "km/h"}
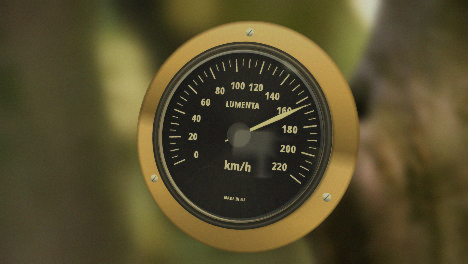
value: {"value": 165, "unit": "km/h"}
